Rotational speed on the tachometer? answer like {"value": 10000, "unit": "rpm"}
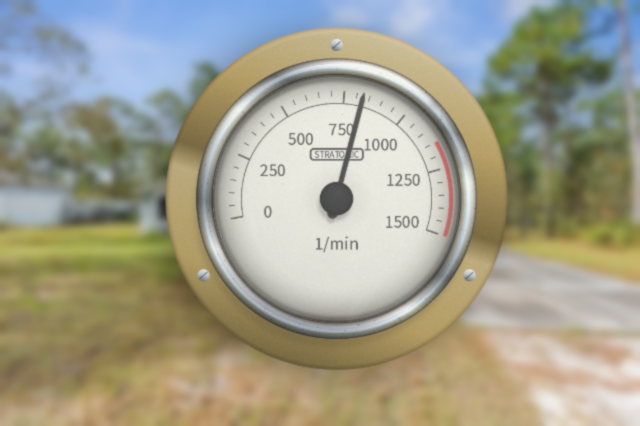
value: {"value": 825, "unit": "rpm"}
